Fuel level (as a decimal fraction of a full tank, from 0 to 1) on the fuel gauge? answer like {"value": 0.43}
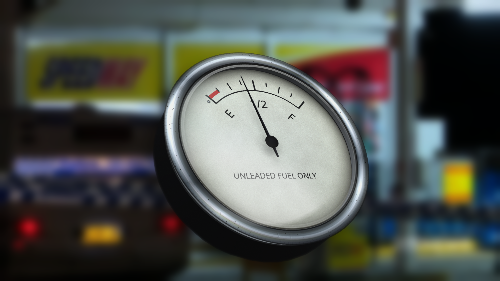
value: {"value": 0.375}
